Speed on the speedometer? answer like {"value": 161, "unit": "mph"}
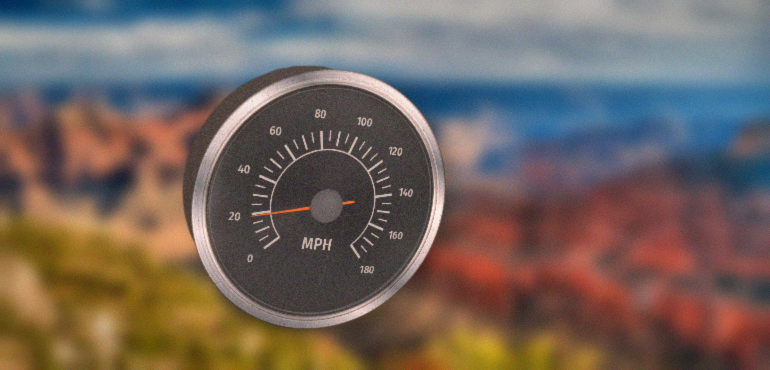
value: {"value": 20, "unit": "mph"}
